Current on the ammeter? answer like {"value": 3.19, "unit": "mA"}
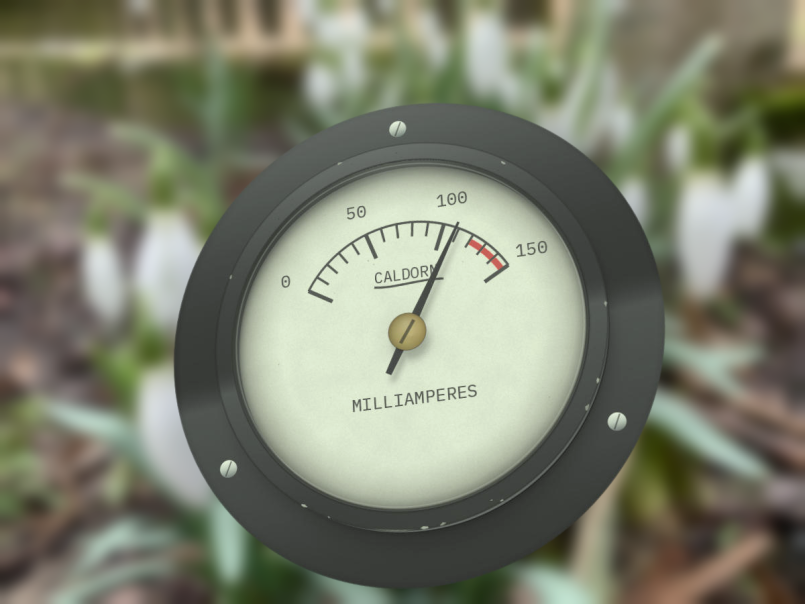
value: {"value": 110, "unit": "mA"}
